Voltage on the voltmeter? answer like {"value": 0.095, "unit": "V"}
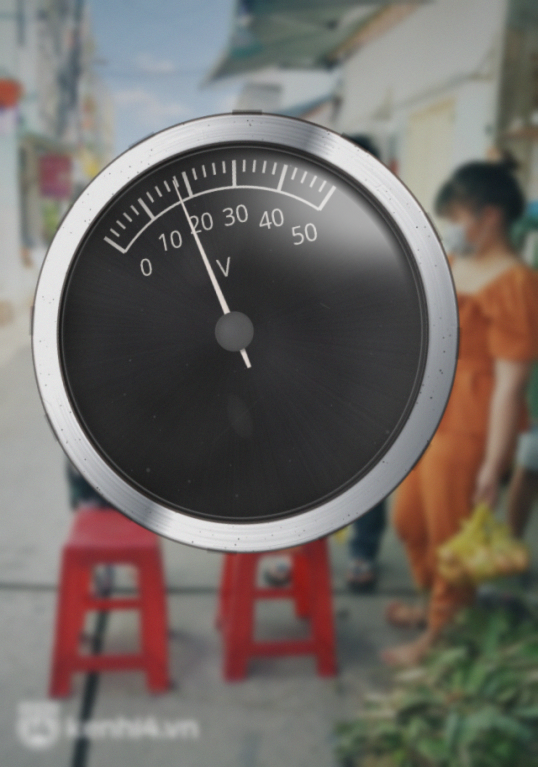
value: {"value": 18, "unit": "V"}
